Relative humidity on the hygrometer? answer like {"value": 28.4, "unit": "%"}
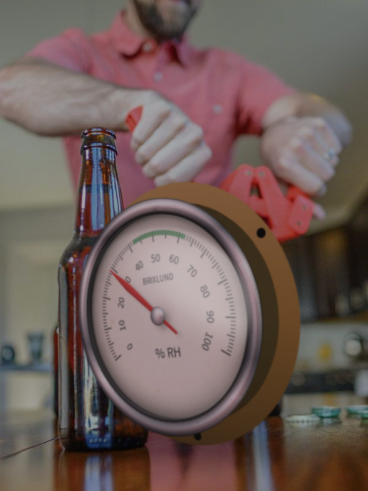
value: {"value": 30, "unit": "%"}
